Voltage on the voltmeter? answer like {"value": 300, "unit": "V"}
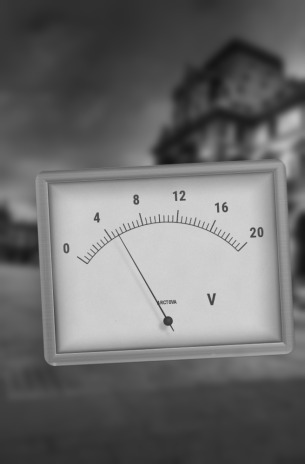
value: {"value": 5, "unit": "V"}
